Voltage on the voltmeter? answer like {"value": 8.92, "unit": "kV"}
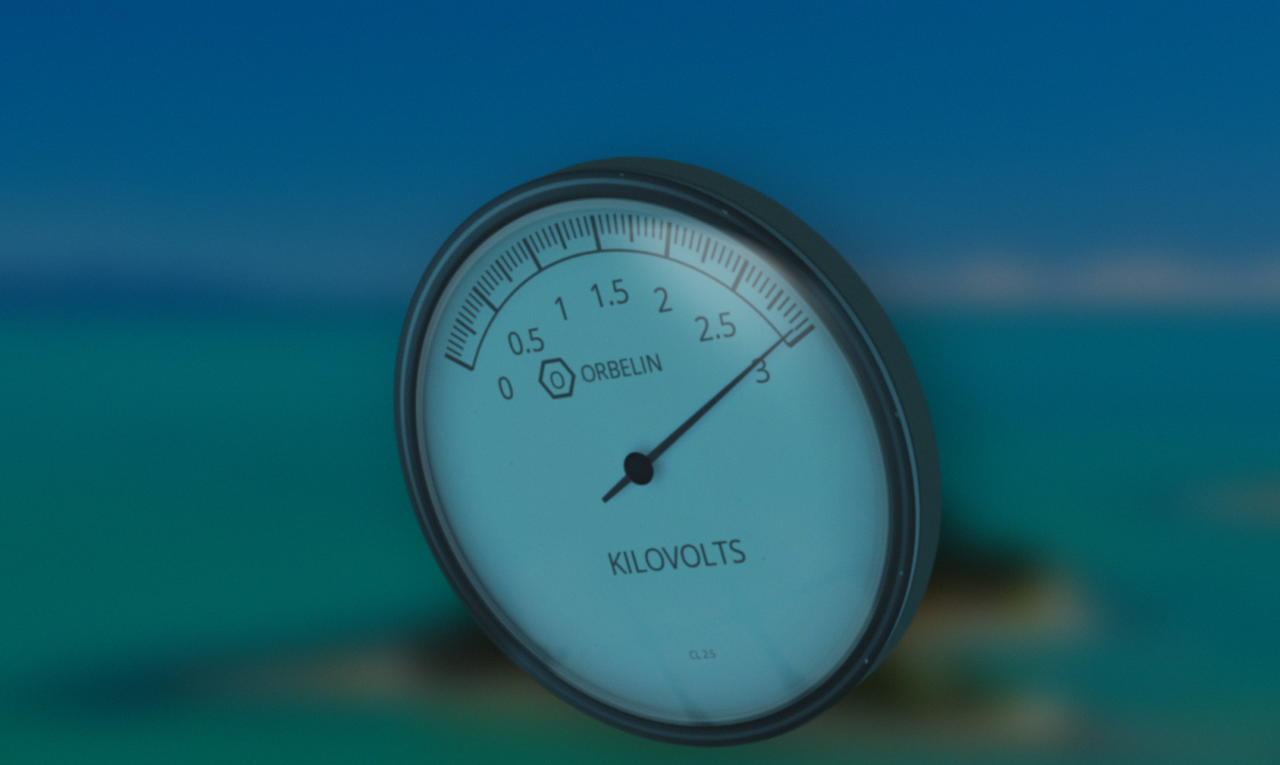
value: {"value": 2.95, "unit": "kV"}
